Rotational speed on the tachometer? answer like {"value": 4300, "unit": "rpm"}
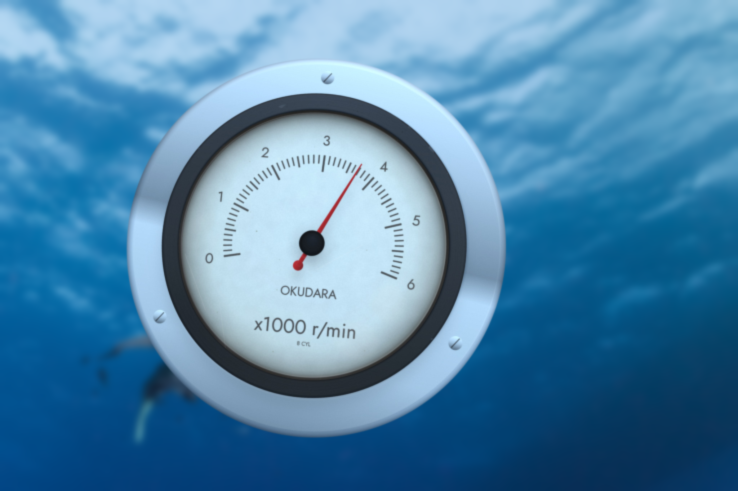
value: {"value": 3700, "unit": "rpm"}
